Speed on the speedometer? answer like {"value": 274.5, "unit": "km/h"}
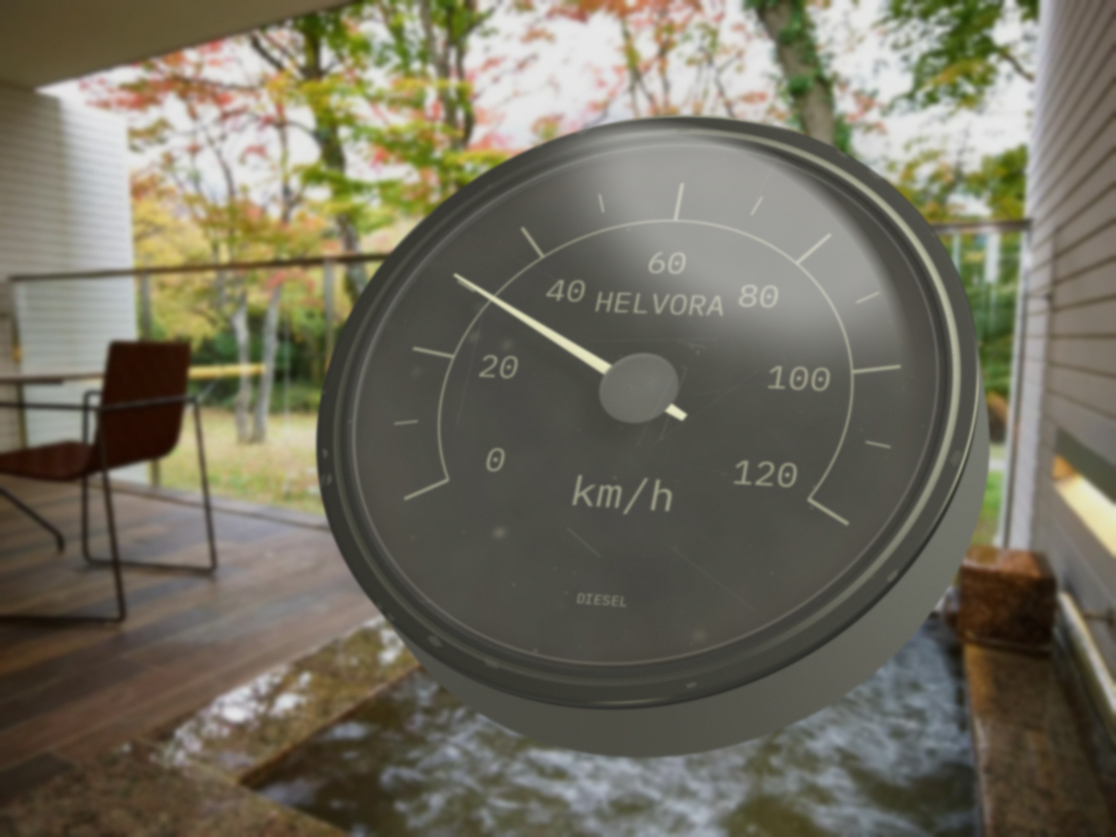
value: {"value": 30, "unit": "km/h"}
